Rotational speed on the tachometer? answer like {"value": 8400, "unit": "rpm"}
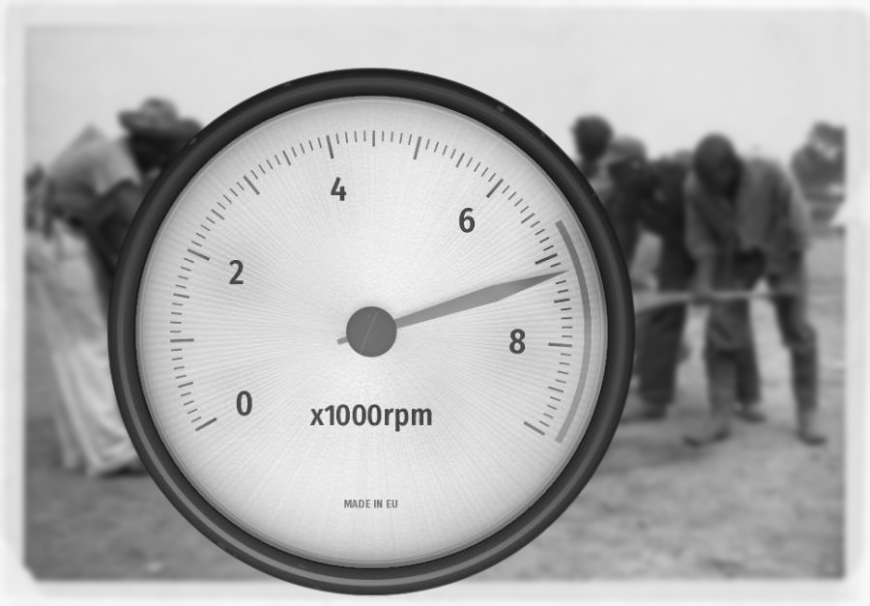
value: {"value": 7200, "unit": "rpm"}
